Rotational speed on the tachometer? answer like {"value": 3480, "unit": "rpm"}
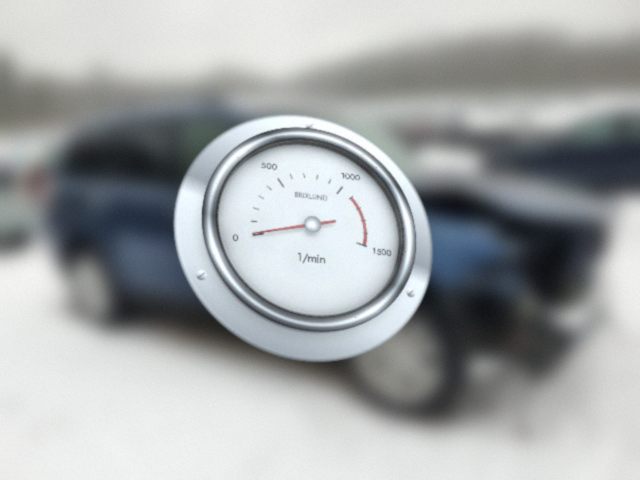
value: {"value": 0, "unit": "rpm"}
